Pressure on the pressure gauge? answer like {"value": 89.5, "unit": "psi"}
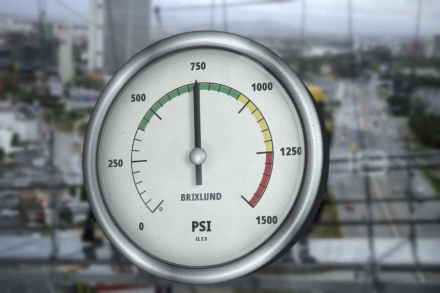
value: {"value": 750, "unit": "psi"}
